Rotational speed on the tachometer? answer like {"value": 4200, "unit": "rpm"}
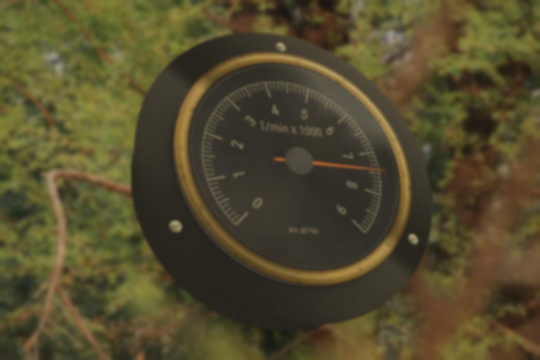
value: {"value": 7500, "unit": "rpm"}
